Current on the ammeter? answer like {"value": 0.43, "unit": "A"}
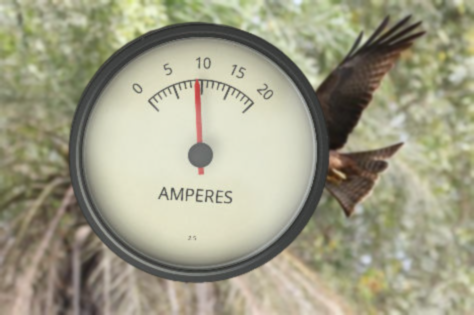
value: {"value": 9, "unit": "A"}
